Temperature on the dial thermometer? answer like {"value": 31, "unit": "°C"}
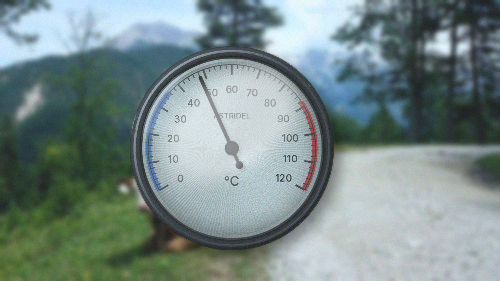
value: {"value": 48, "unit": "°C"}
